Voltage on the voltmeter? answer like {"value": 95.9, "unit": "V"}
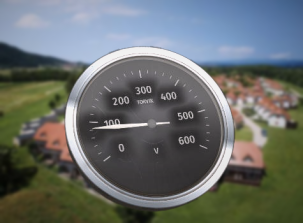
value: {"value": 80, "unit": "V"}
